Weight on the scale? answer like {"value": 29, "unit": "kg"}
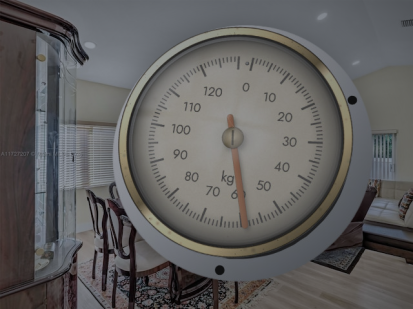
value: {"value": 59, "unit": "kg"}
